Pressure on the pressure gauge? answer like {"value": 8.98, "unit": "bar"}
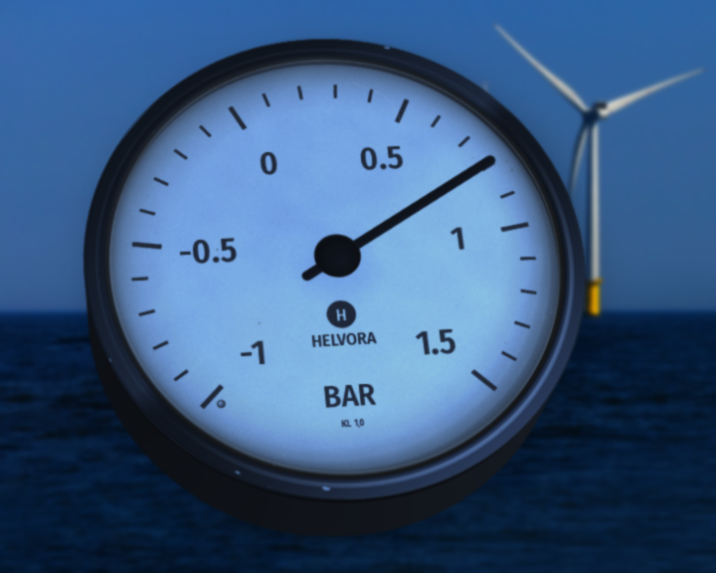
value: {"value": 0.8, "unit": "bar"}
